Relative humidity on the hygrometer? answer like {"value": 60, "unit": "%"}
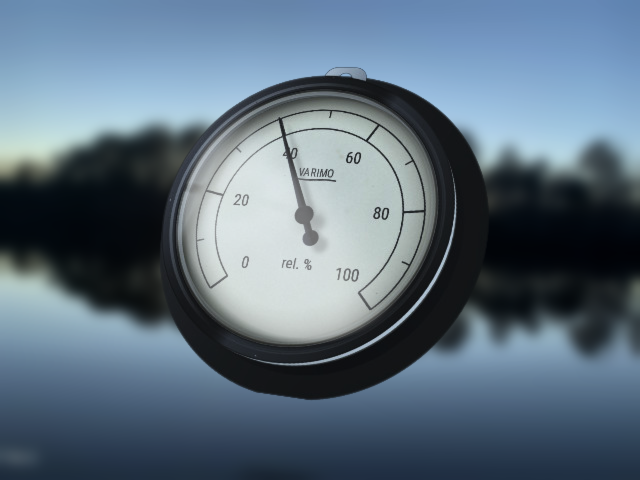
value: {"value": 40, "unit": "%"}
